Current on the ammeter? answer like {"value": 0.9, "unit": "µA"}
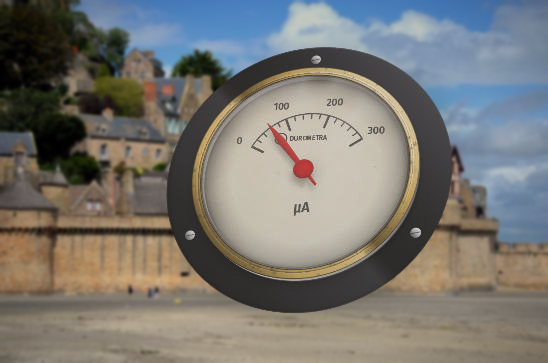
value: {"value": 60, "unit": "µA"}
